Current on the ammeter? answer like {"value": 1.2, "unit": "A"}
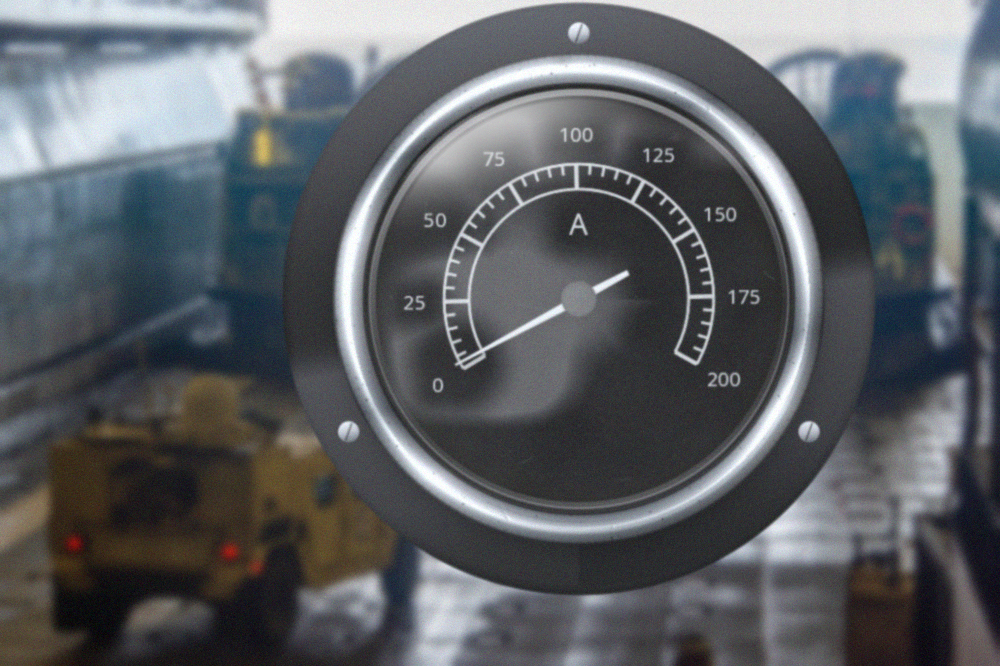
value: {"value": 2.5, "unit": "A"}
